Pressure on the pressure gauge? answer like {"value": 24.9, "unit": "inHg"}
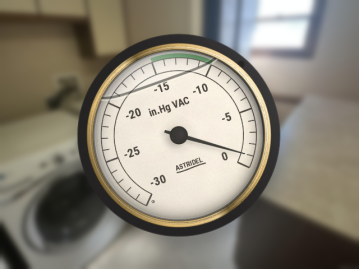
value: {"value": -1, "unit": "inHg"}
